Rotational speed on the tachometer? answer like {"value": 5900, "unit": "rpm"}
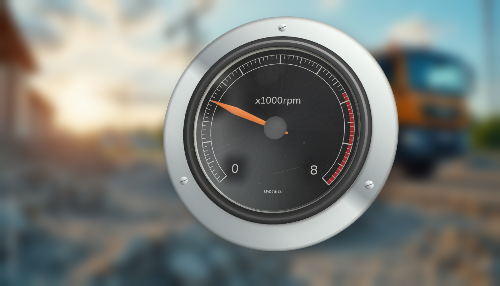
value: {"value": 2000, "unit": "rpm"}
